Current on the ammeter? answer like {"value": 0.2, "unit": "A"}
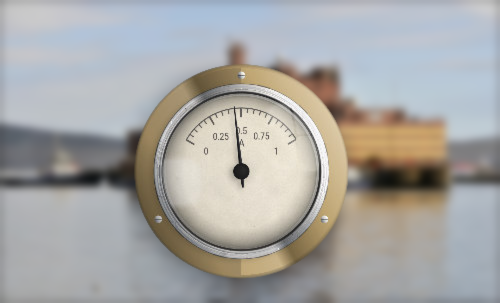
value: {"value": 0.45, "unit": "A"}
